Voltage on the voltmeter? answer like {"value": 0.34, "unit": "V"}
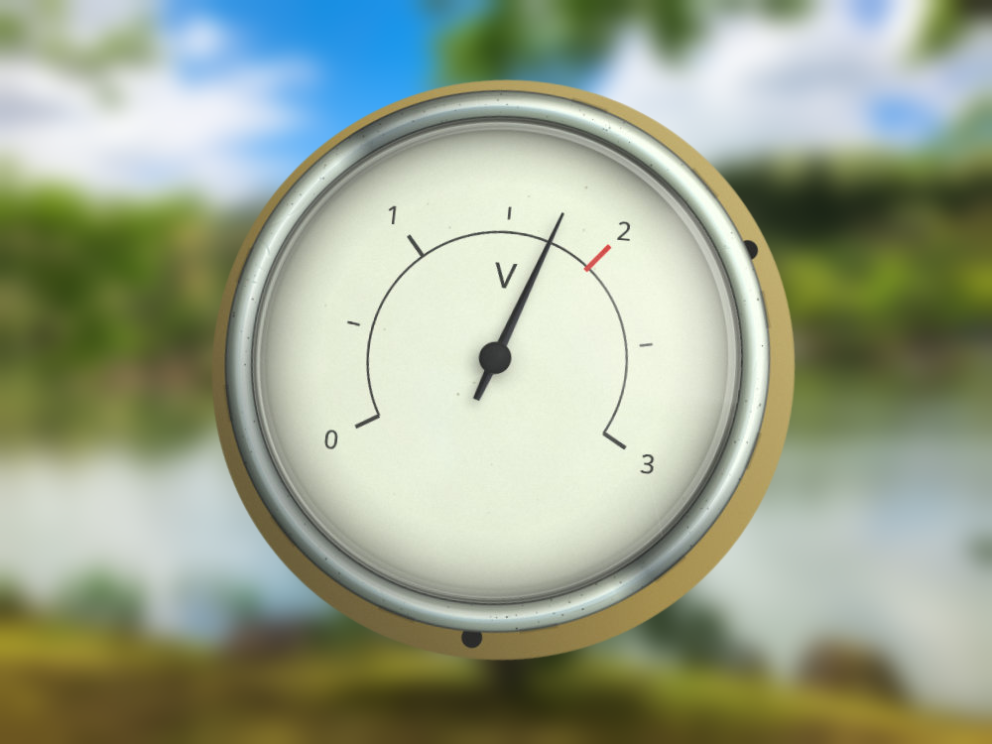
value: {"value": 1.75, "unit": "V"}
